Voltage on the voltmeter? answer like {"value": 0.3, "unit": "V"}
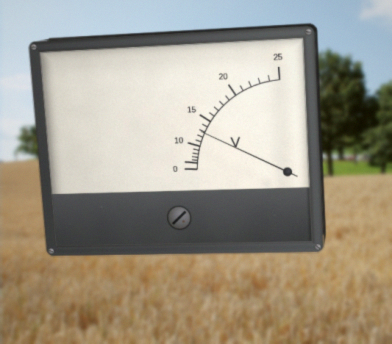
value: {"value": 13, "unit": "V"}
